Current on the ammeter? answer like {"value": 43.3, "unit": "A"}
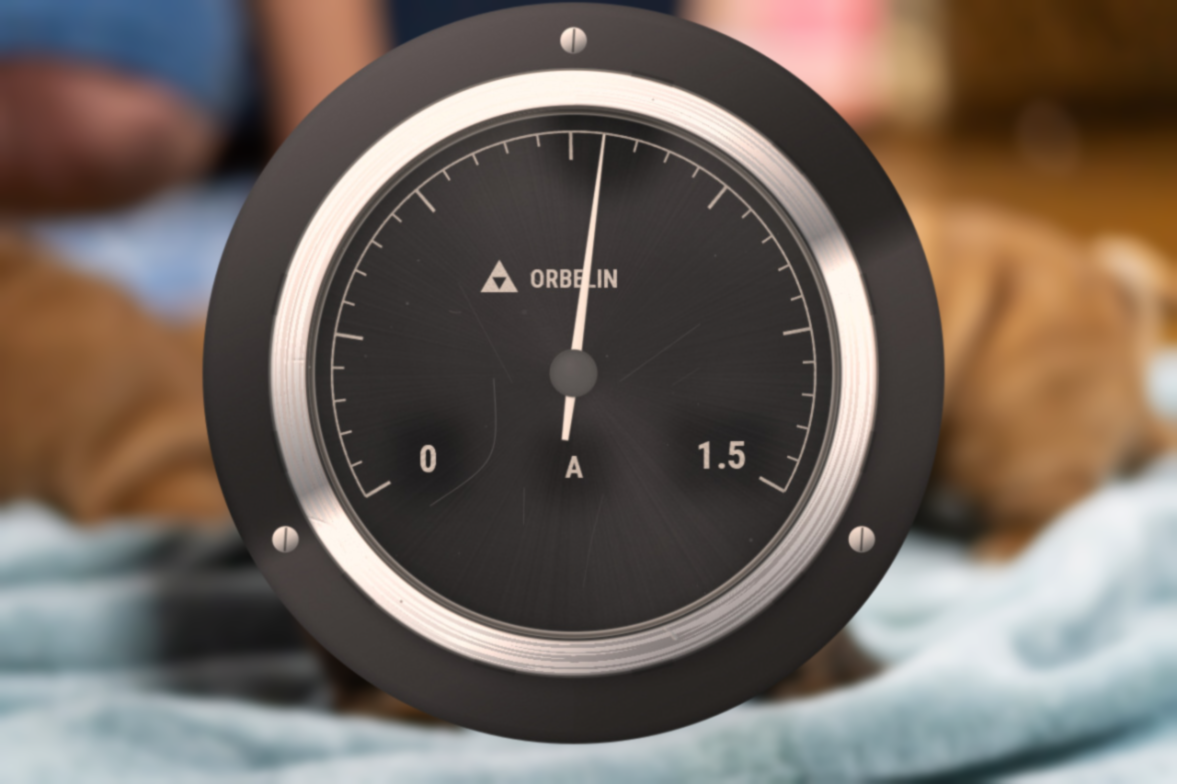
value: {"value": 0.8, "unit": "A"}
